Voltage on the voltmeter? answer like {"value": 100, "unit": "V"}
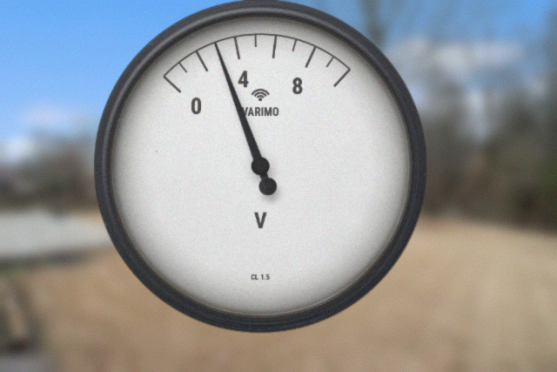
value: {"value": 3, "unit": "V"}
